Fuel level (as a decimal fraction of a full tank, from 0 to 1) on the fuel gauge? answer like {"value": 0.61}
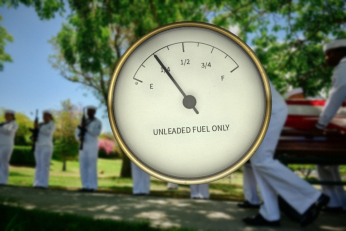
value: {"value": 0.25}
